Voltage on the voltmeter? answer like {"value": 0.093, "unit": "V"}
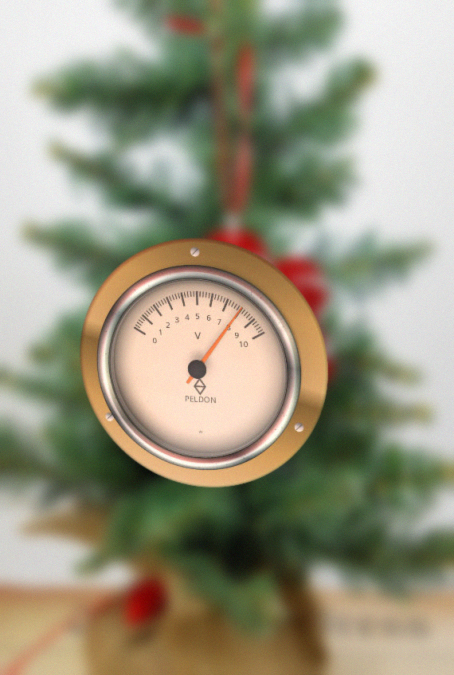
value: {"value": 8, "unit": "V"}
